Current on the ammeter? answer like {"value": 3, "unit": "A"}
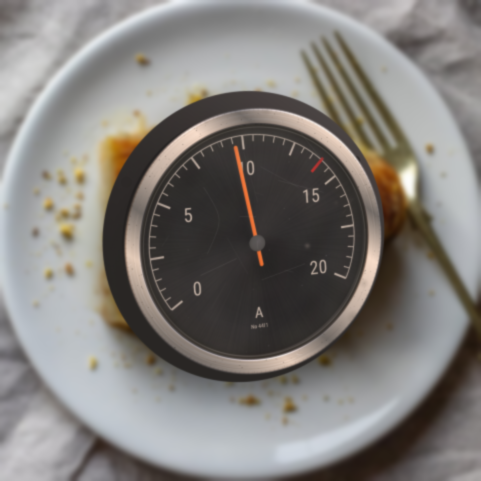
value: {"value": 9.5, "unit": "A"}
